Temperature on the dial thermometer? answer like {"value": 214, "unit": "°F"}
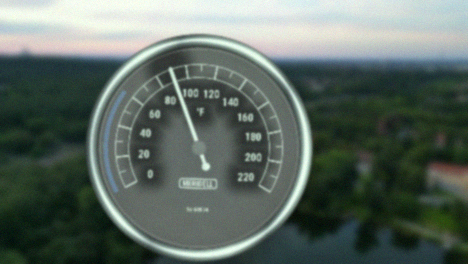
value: {"value": 90, "unit": "°F"}
